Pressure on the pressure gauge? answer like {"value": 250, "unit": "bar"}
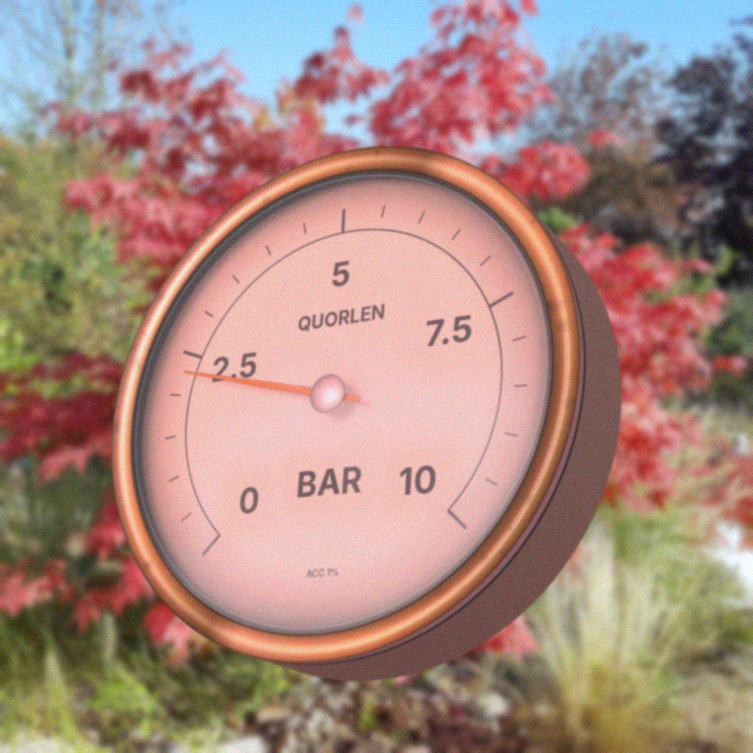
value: {"value": 2.25, "unit": "bar"}
